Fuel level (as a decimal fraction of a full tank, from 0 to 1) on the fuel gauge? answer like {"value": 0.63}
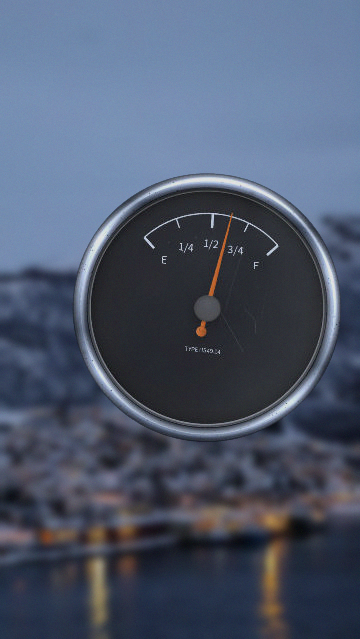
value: {"value": 0.625}
